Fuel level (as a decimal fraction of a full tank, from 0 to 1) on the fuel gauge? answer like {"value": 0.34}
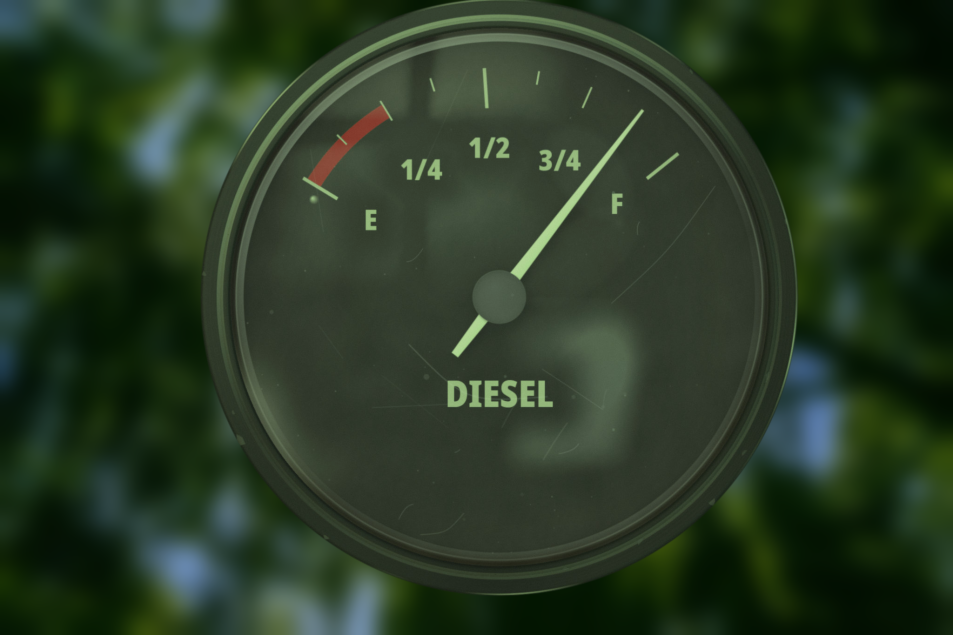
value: {"value": 0.875}
